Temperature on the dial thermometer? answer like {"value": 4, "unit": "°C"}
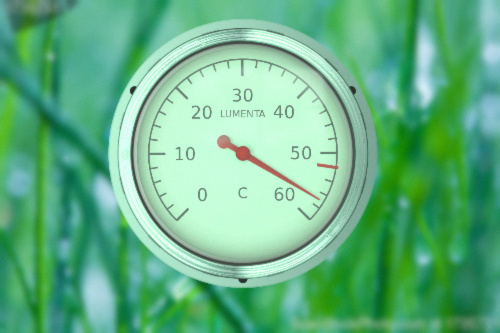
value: {"value": 57, "unit": "°C"}
